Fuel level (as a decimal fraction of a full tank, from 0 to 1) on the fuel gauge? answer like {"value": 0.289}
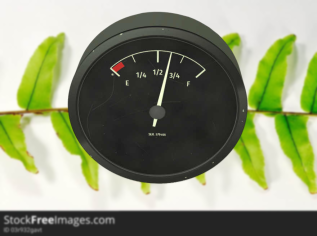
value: {"value": 0.625}
